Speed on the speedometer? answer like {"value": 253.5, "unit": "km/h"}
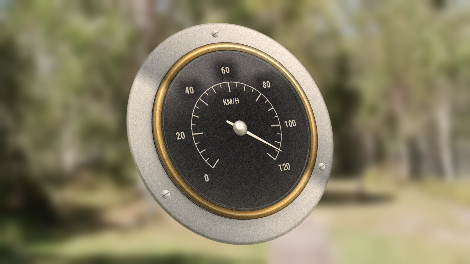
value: {"value": 115, "unit": "km/h"}
